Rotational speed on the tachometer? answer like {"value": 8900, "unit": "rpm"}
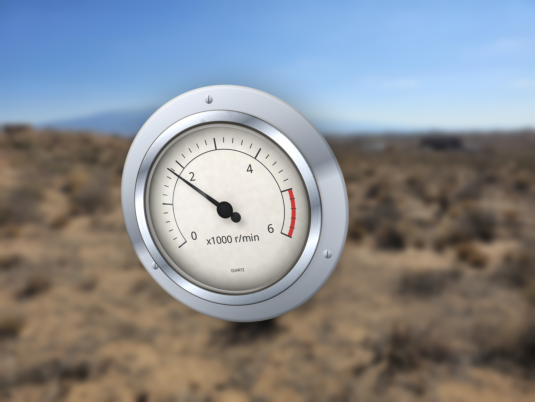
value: {"value": 1800, "unit": "rpm"}
